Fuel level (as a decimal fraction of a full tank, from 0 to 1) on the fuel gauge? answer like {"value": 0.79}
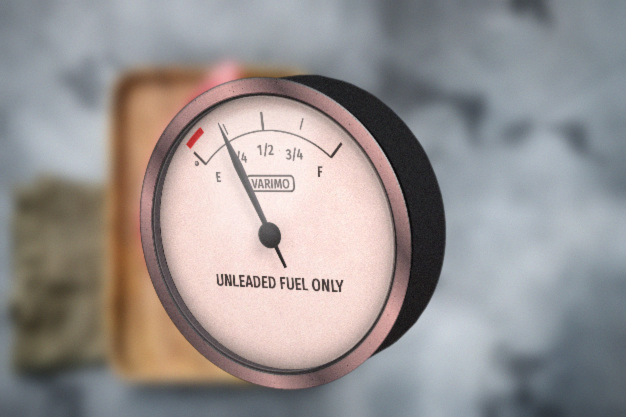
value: {"value": 0.25}
